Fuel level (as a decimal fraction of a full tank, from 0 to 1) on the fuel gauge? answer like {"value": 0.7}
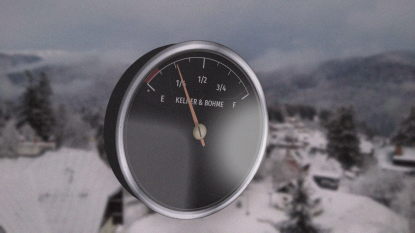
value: {"value": 0.25}
